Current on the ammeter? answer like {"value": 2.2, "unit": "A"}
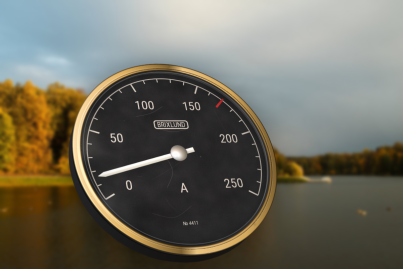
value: {"value": 15, "unit": "A"}
